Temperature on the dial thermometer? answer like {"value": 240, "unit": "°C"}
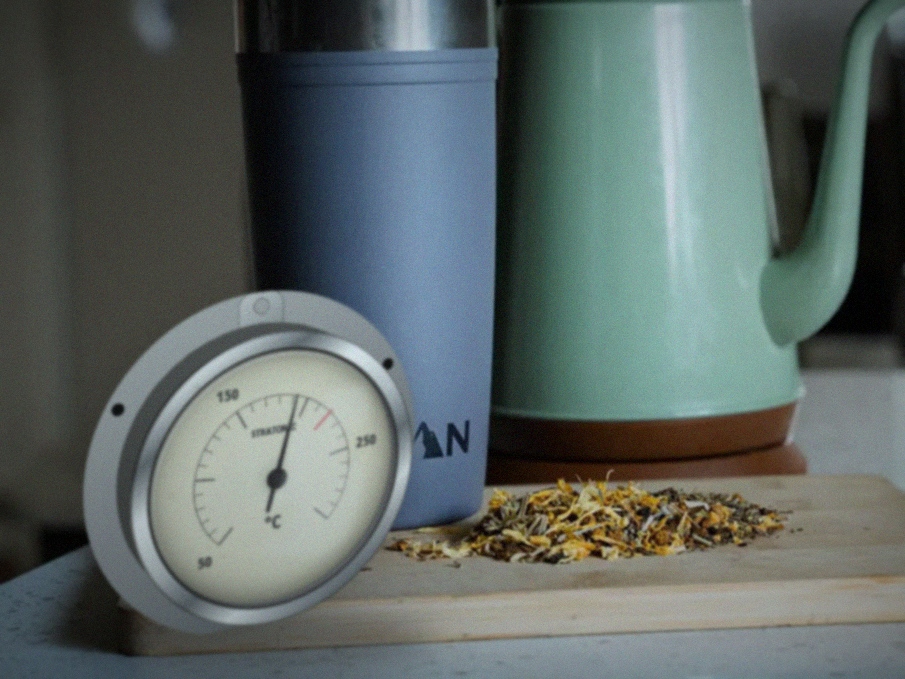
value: {"value": 190, "unit": "°C"}
